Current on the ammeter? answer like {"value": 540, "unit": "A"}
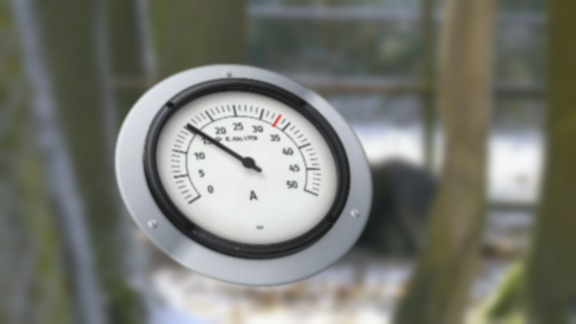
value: {"value": 15, "unit": "A"}
